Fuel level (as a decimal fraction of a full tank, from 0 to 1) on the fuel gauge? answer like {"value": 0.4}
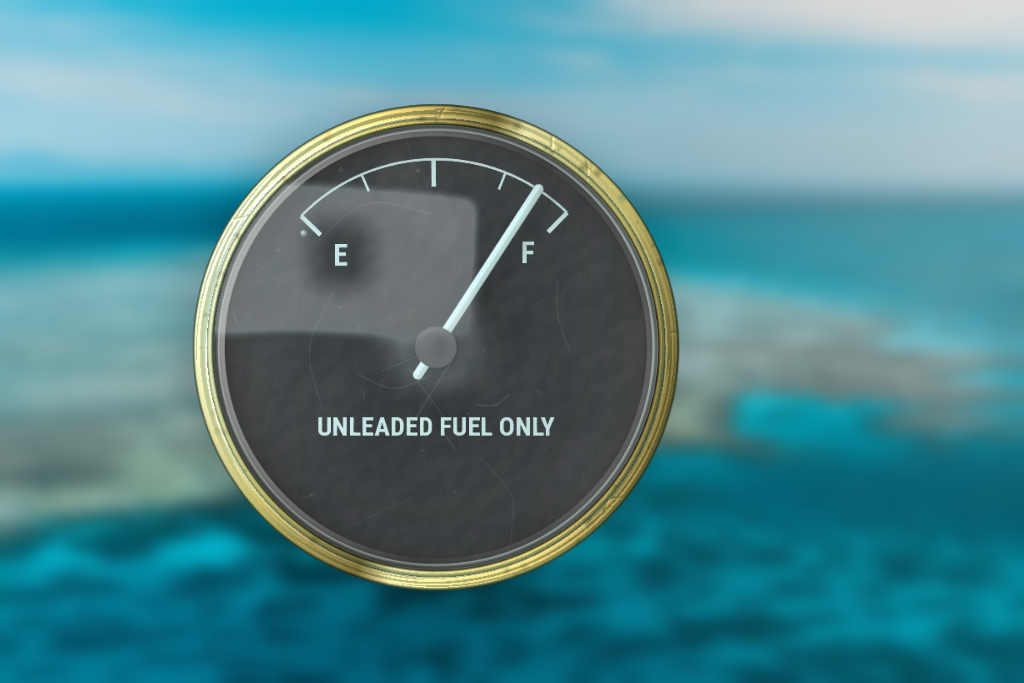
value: {"value": 0.875}
